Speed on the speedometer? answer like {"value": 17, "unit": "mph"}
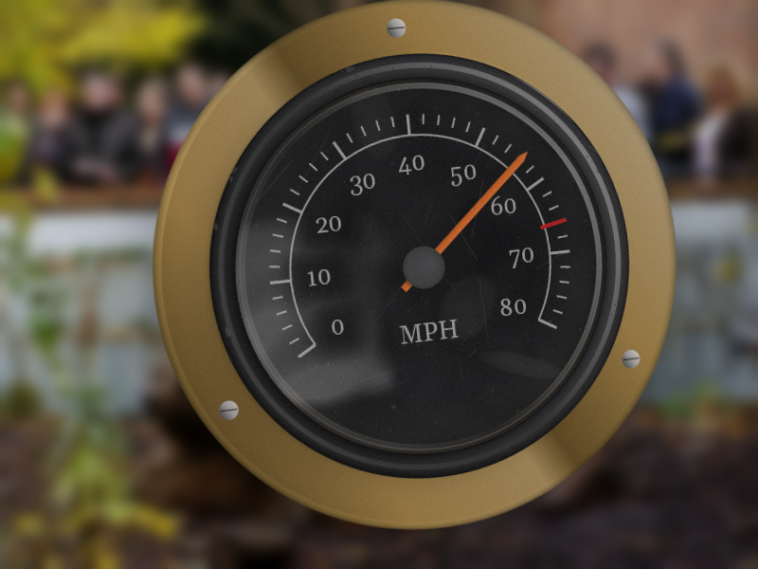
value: {"value": 56, "unit": "mph"}
